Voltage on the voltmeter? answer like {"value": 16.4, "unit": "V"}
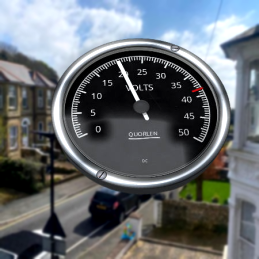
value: {"value": 20, "unit": "V"}
